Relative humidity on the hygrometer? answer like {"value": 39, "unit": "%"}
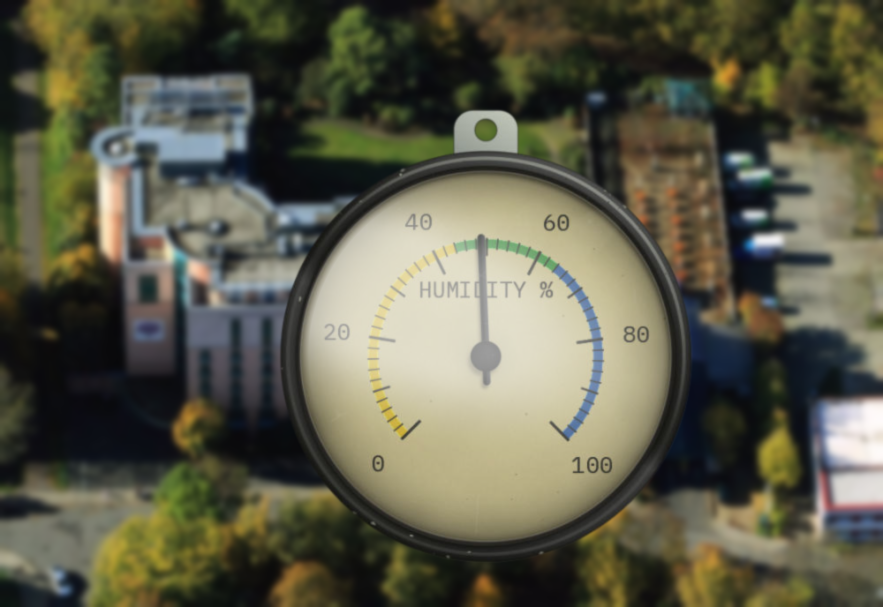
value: {"value": 49, "unit": "%"}
